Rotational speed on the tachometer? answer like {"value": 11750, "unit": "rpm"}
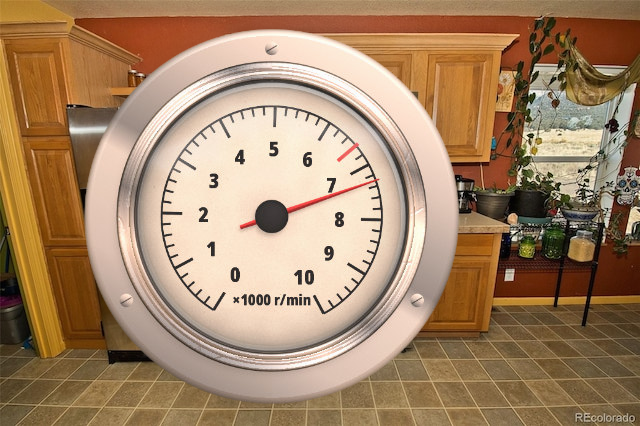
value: {"value": 7300, "unit": "rpm"}
